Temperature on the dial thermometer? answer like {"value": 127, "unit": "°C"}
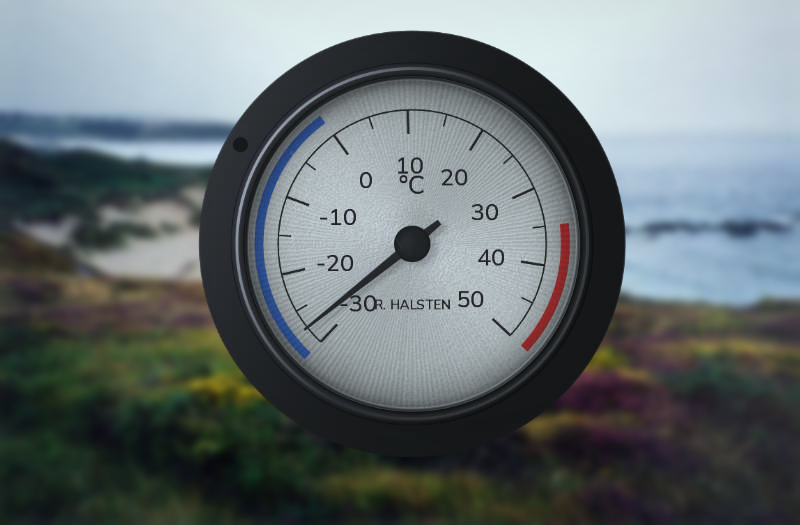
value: {"value": -27.5, "unit": "°C"}
